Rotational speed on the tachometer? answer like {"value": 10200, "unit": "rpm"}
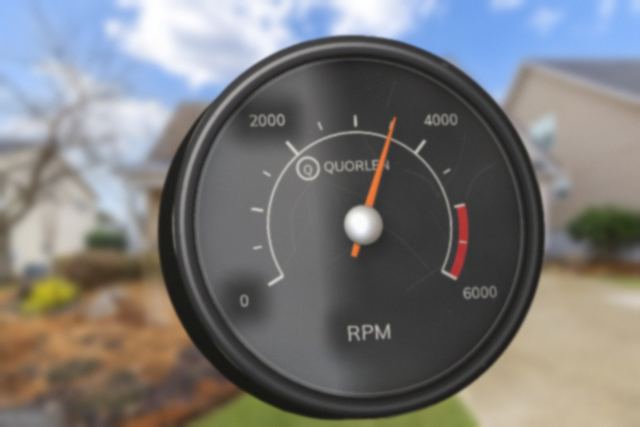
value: {"value": 3500, "unit": "rpm"}
